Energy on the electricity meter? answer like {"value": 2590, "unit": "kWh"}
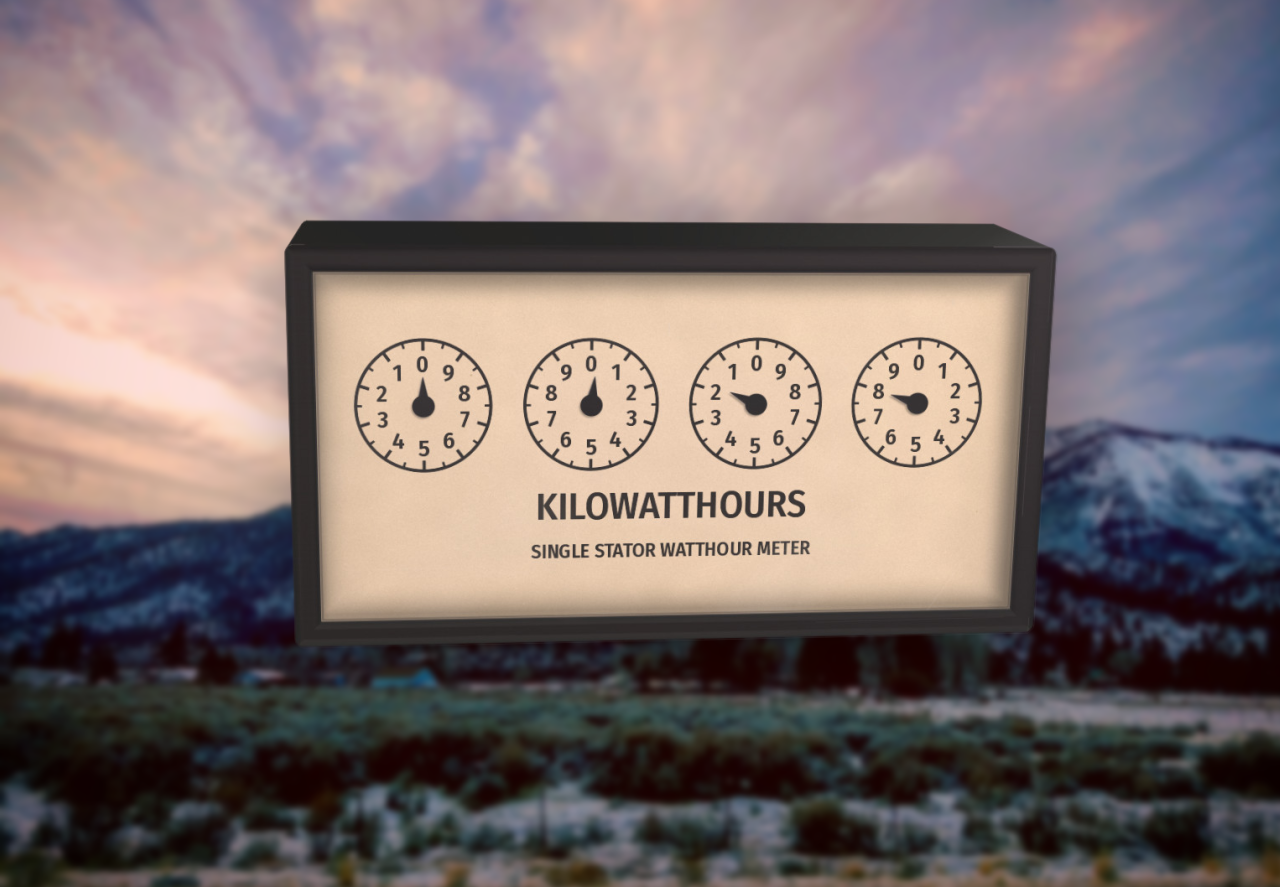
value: {"value": 18, "unit": "kWh"}
